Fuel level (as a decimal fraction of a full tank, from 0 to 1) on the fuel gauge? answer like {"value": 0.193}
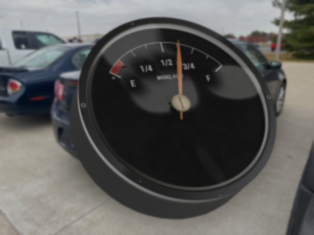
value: {"value": 0.625}
